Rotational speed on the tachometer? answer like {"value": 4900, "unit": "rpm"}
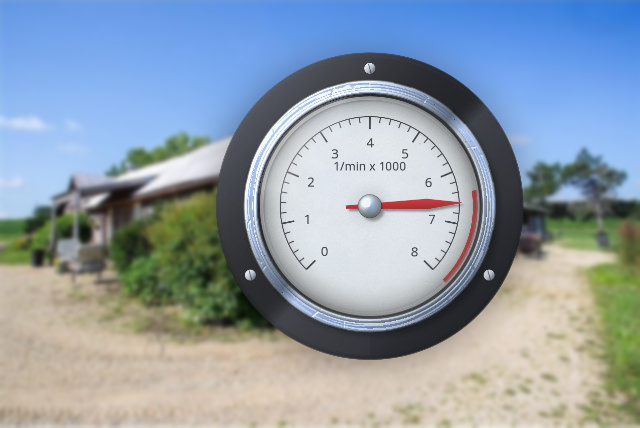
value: {"value": 6600, "unit": "rpm"}
